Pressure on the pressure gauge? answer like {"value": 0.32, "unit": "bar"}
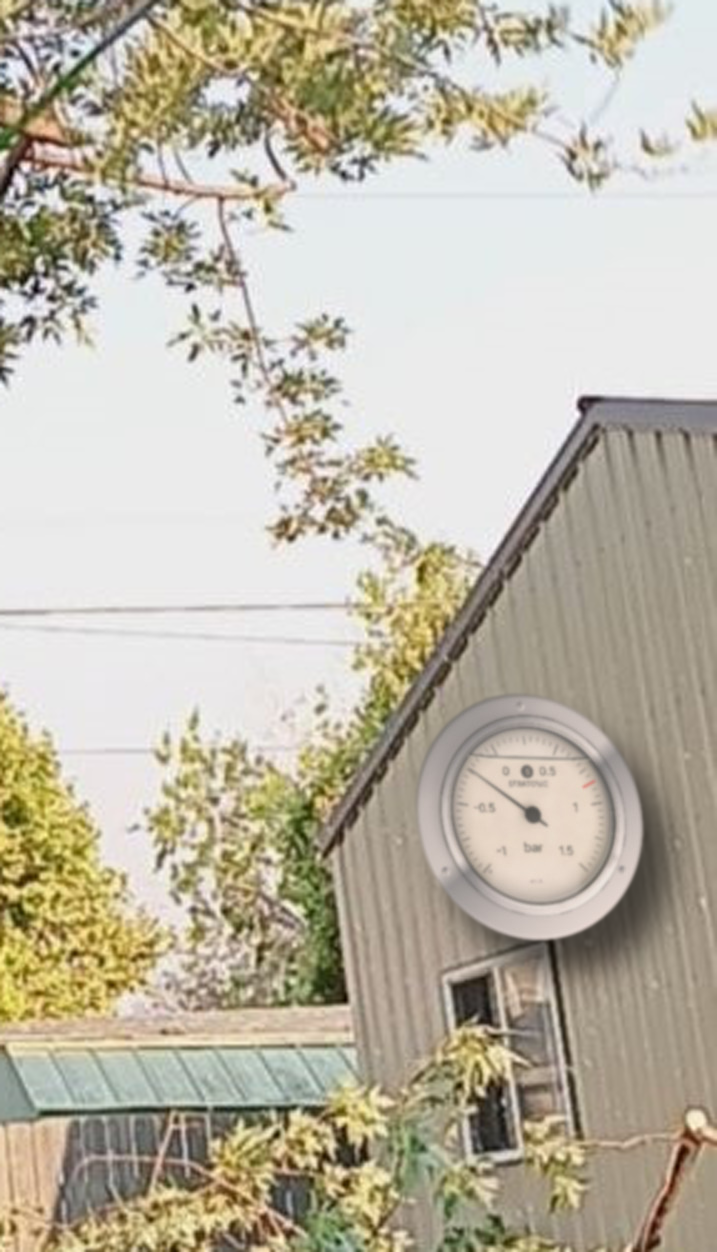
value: {"value": -0.25, "unit": "bar"}
